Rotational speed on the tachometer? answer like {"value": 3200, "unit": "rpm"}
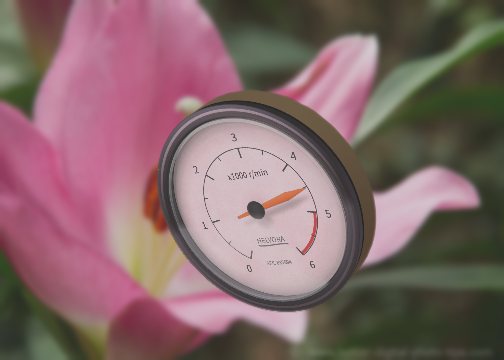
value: {"value": 4500, "unit": "rpm"}
